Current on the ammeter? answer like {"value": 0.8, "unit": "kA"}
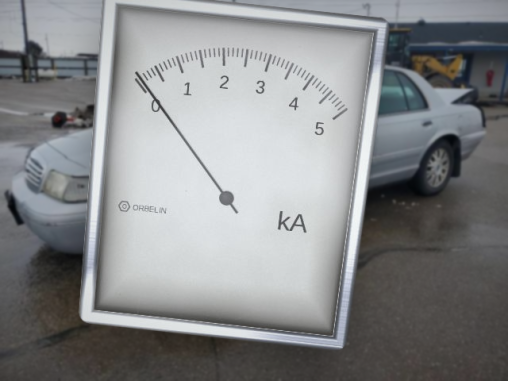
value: {"value": 0.1, "unit": "kA"}
